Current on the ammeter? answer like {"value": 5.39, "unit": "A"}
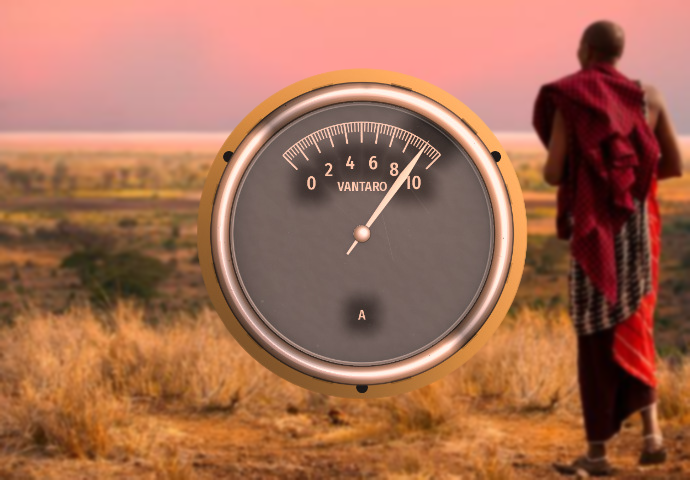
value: {"value": 9, "unit": "A"}
